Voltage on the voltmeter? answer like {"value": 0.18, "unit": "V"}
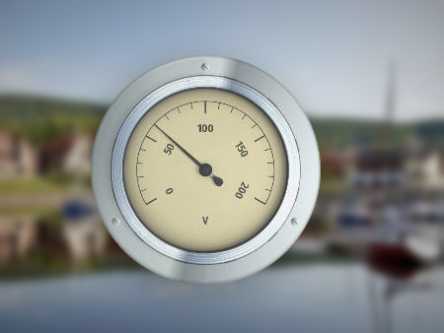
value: {"value": 60, "unit": "V"}
